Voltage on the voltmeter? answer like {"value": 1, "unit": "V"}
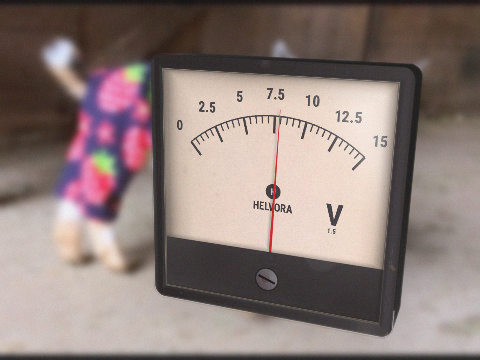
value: {"value": 8, "unit": "V"}
